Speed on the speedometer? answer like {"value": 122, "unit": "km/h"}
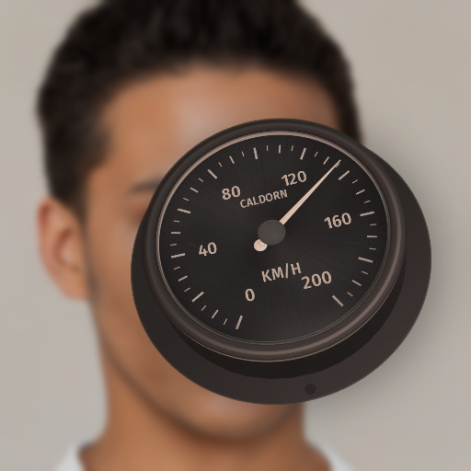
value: {"value": 135, "unit": "km/h"}
